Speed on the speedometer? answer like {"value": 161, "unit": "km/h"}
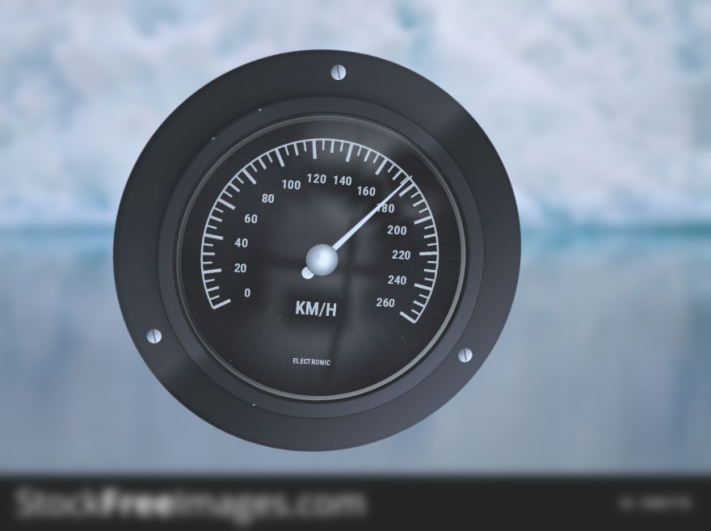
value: {"value": 175, "unit": "km/h"}
